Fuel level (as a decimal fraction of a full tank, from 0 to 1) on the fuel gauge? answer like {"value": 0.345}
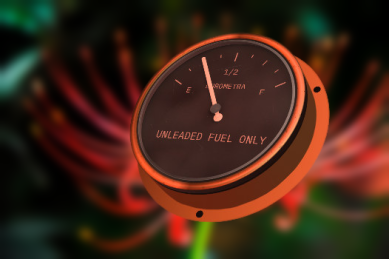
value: {"value": 0.25}
